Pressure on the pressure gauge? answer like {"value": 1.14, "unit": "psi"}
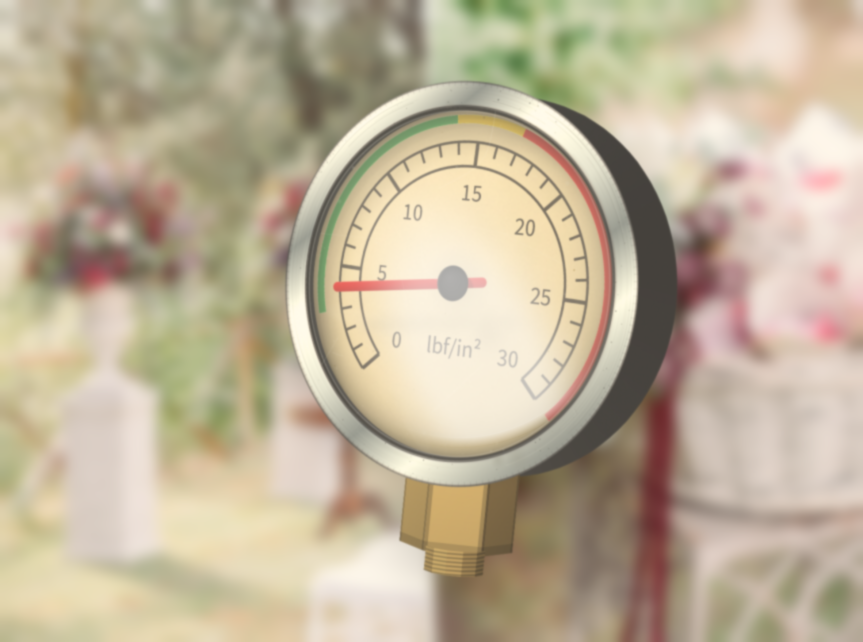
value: {"value": 4, "unit": "psi"}
